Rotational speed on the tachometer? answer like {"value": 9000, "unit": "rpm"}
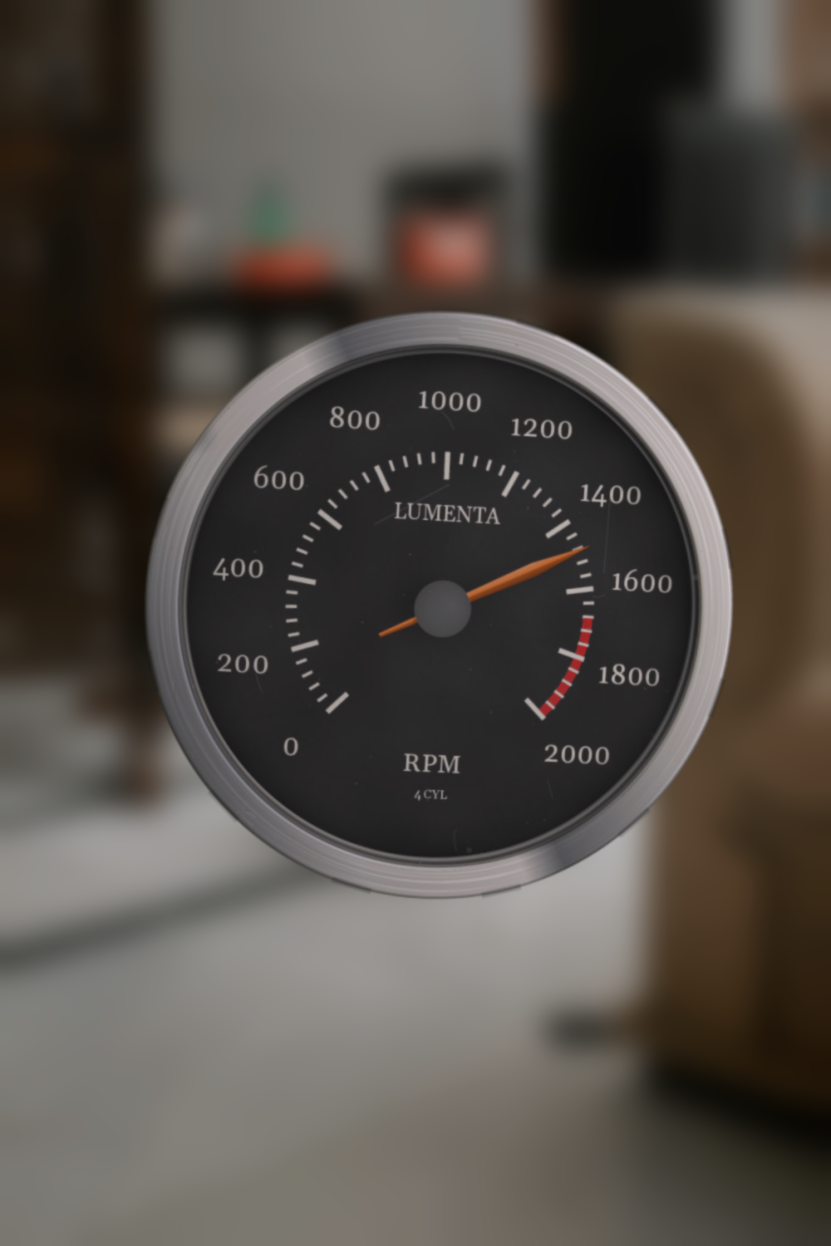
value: {"value": 1480, "unit": "rpm"}
